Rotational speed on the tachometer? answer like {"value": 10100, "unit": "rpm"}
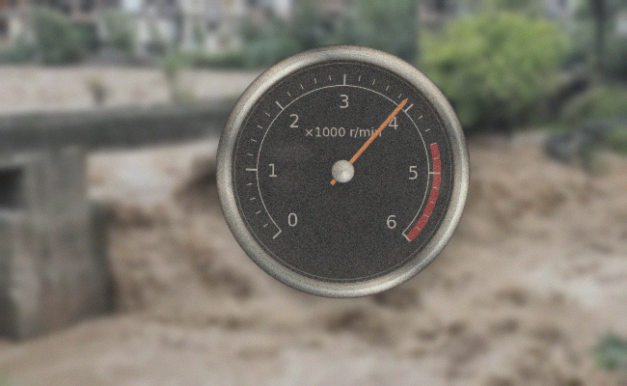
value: {"value": 3900, "unit": "rpm"}
